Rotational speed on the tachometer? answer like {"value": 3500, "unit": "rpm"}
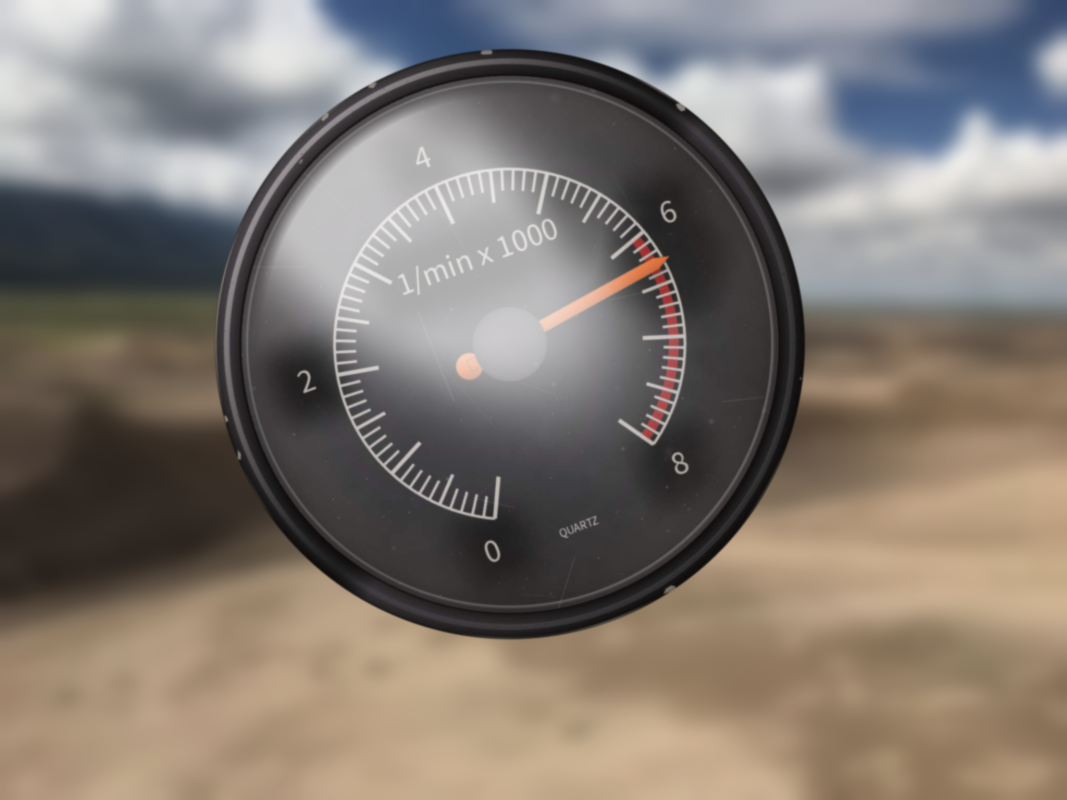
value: {"value": 6300, "unit": "rpm"}
